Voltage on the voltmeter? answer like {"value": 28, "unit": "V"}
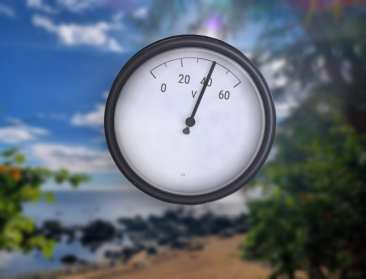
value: {"value": 40, "unit": "V"}
